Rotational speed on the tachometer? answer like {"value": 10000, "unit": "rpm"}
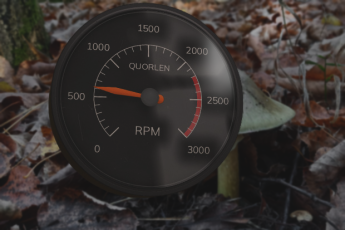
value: {"value": 600, "unit": "rpm"}
